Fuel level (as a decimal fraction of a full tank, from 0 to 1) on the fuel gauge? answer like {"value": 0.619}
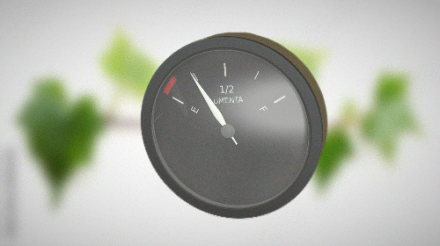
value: {"value": 0.25}
